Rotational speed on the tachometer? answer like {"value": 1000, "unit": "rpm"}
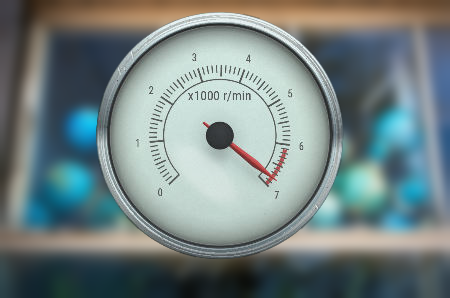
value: {"value": 6800, "unit": "rpm"}
